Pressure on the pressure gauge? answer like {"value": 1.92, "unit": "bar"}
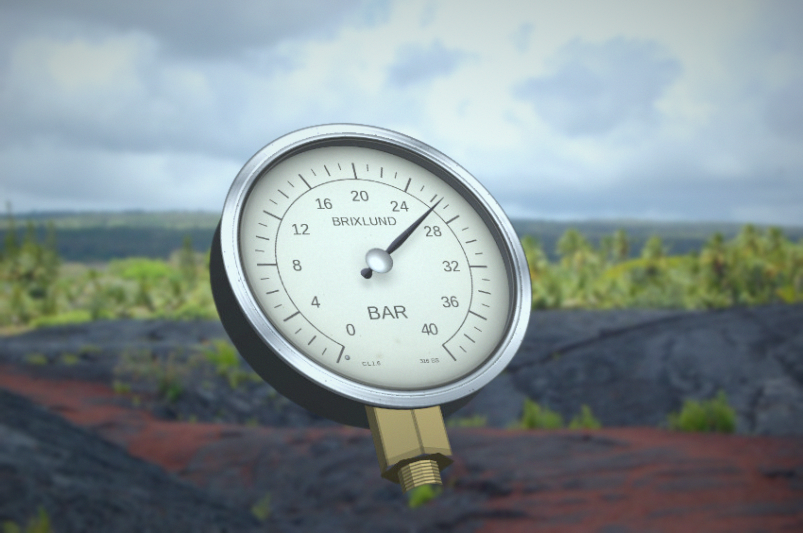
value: {"value": 26.5, "unit": "bar"}
